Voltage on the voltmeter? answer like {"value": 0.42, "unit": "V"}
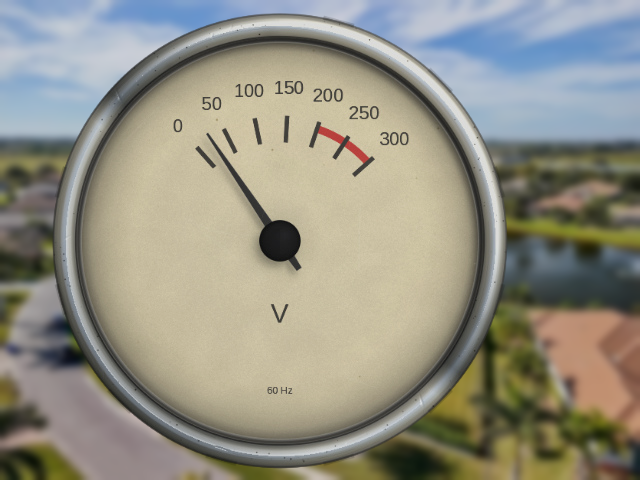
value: {"value": 25, "unit": "V"}
